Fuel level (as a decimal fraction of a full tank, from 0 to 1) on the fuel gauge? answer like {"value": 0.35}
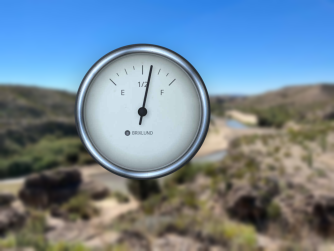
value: {"value": 0.625}
